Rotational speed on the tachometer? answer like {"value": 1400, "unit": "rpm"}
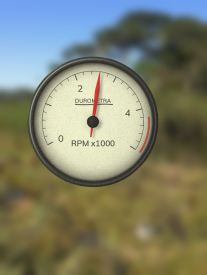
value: {"value": 2600, "unit": "rpm"}
